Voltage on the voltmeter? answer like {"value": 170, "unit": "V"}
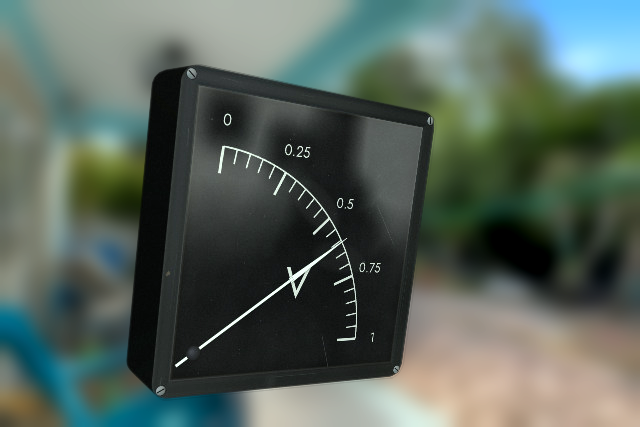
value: {"value": 0.6, "unit": "V"}
